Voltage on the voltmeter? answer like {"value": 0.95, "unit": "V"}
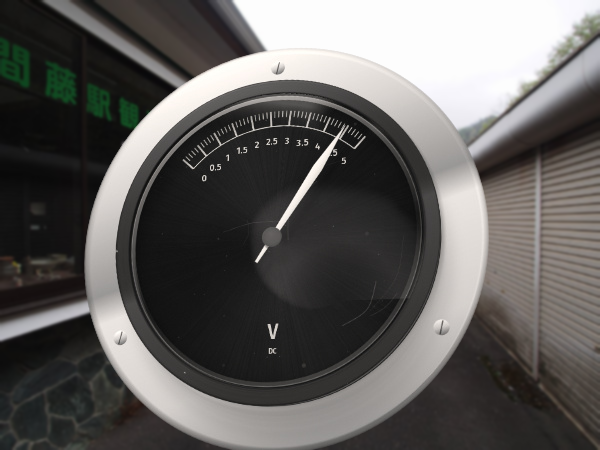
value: {"value": 4.5, "unit": "V"}
